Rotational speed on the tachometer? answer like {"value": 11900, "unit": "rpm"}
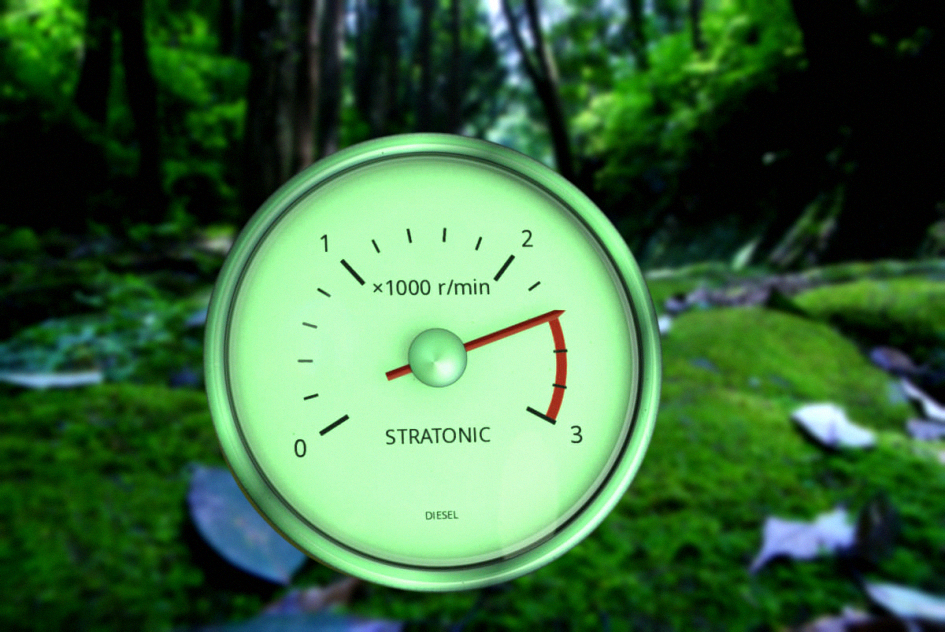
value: {"value": 2400, "unit": "rpm"}
